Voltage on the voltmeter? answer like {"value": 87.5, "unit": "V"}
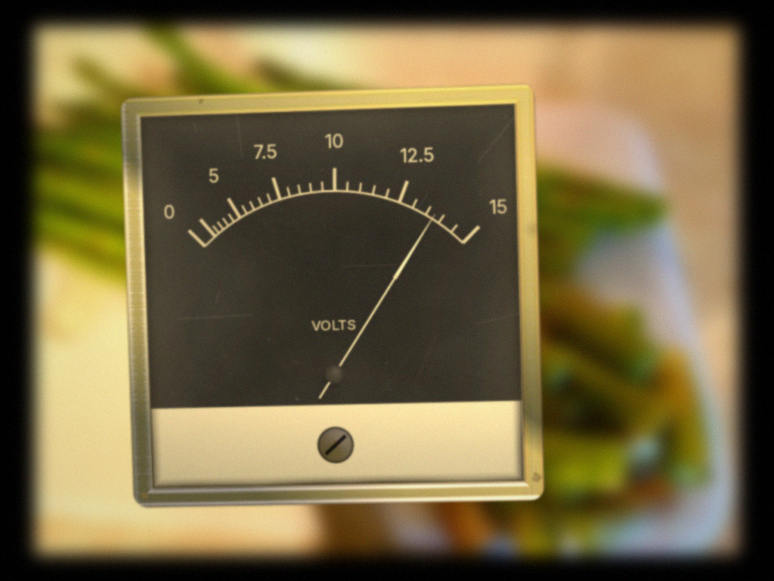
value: {"value": 13.75, "unit": "V"}
